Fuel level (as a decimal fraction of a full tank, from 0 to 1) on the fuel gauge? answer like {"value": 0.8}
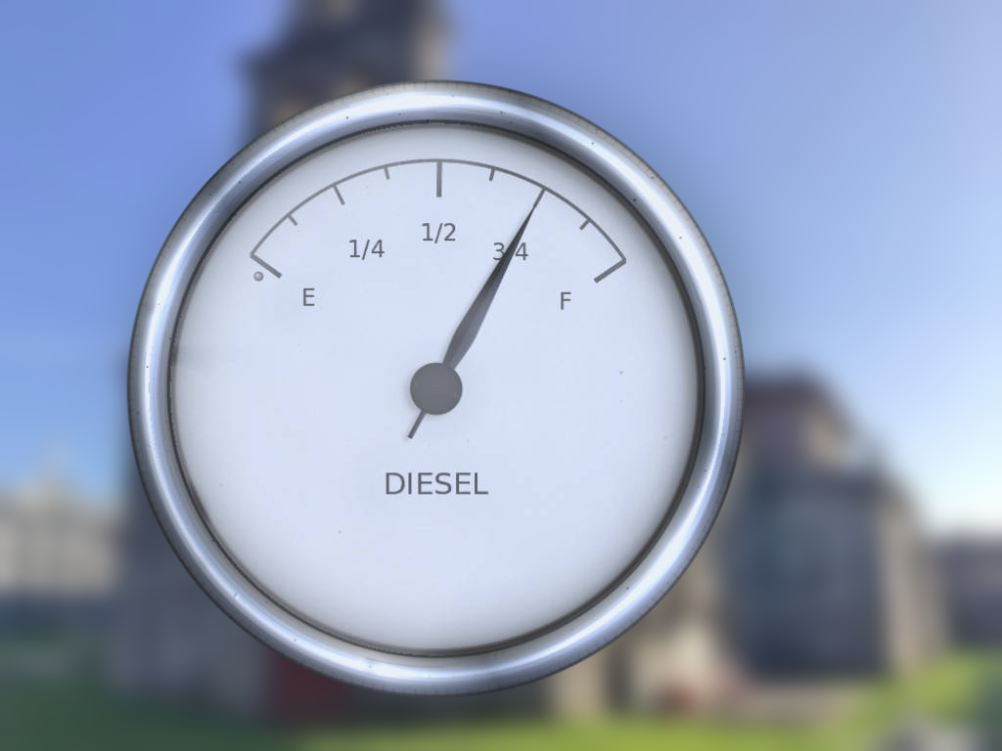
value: {"value": 0.75}
